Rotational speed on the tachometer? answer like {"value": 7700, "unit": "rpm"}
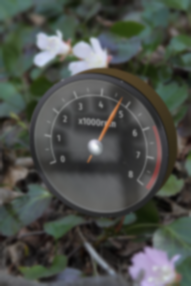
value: {"value": 4750, "unit": "rpm"}
